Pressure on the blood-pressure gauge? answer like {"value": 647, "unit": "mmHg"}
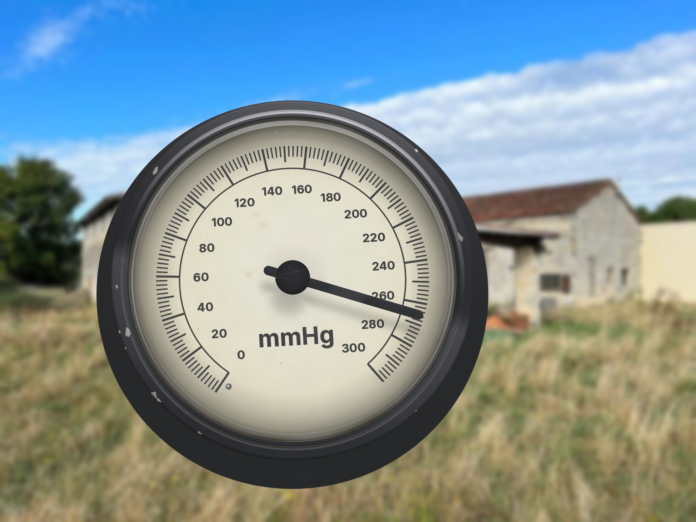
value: {"value": 266, "unit": "mmHg"}
